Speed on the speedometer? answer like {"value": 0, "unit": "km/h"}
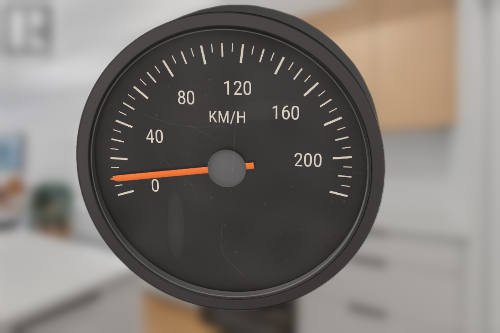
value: {"value": 10, "unit": "km/h"}
